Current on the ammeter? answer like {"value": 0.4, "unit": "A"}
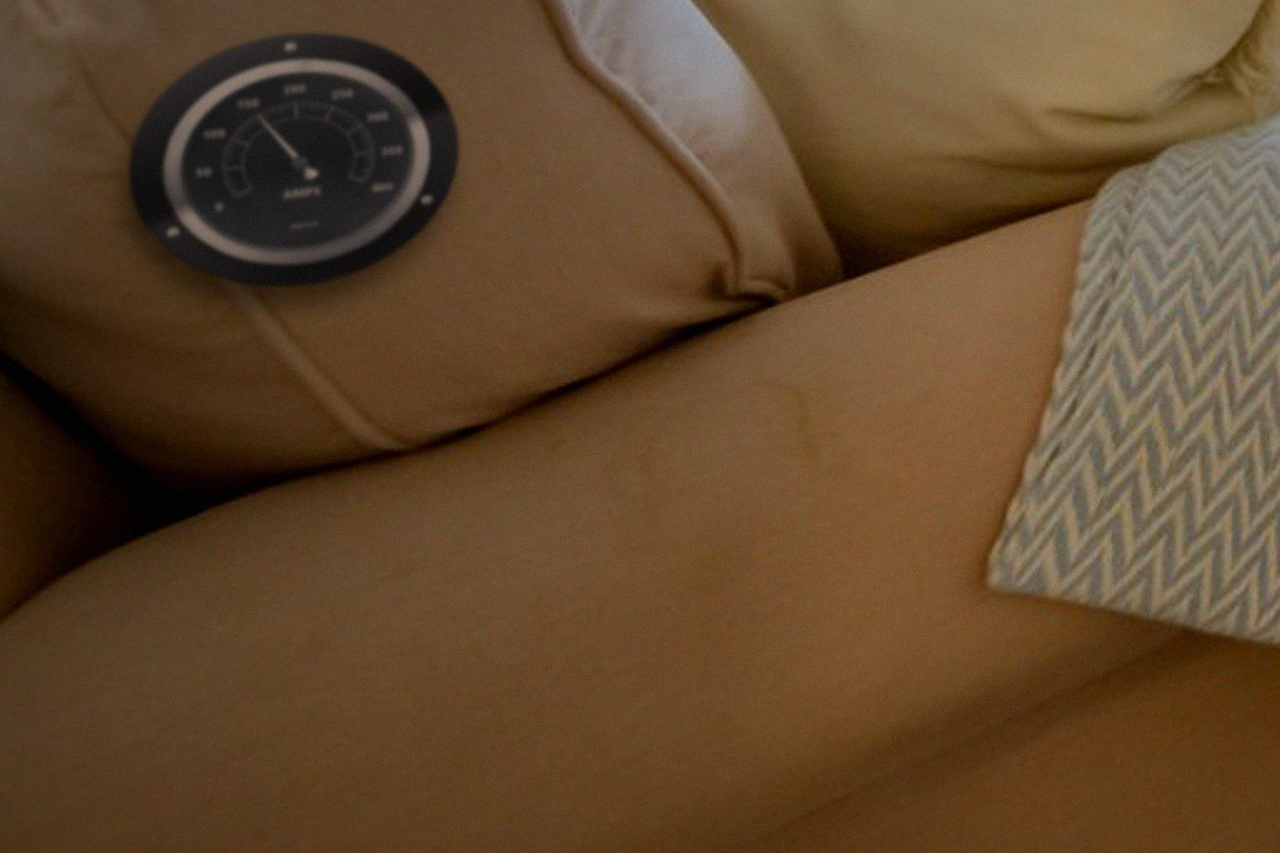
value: {"value": 150, "unit": "A"}
